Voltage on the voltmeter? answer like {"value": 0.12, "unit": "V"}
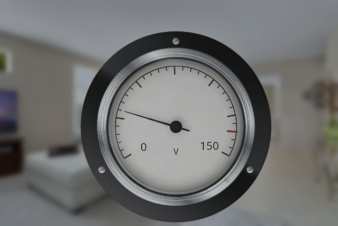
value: {"value": 30, "unit": "V"}
